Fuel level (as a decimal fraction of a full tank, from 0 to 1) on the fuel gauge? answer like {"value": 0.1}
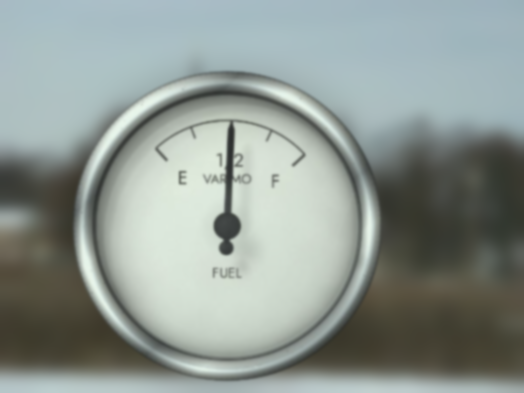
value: {"value": 0.5}
